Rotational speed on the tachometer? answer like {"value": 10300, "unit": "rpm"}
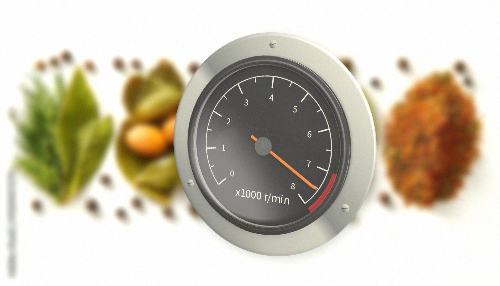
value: {"value": 7500, "unit": "rpm"}
